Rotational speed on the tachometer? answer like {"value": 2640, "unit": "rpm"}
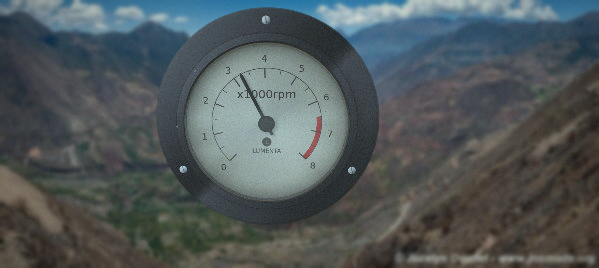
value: {"value": 3250, "unit": "rpm"}
